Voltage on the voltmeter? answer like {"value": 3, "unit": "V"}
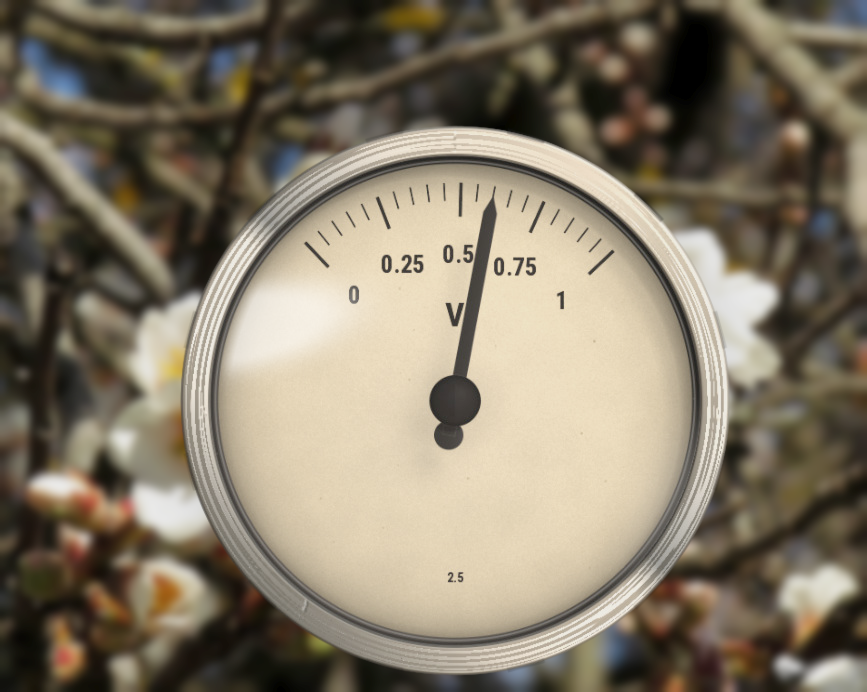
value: {"value": 0.6, "unit": "V"}
